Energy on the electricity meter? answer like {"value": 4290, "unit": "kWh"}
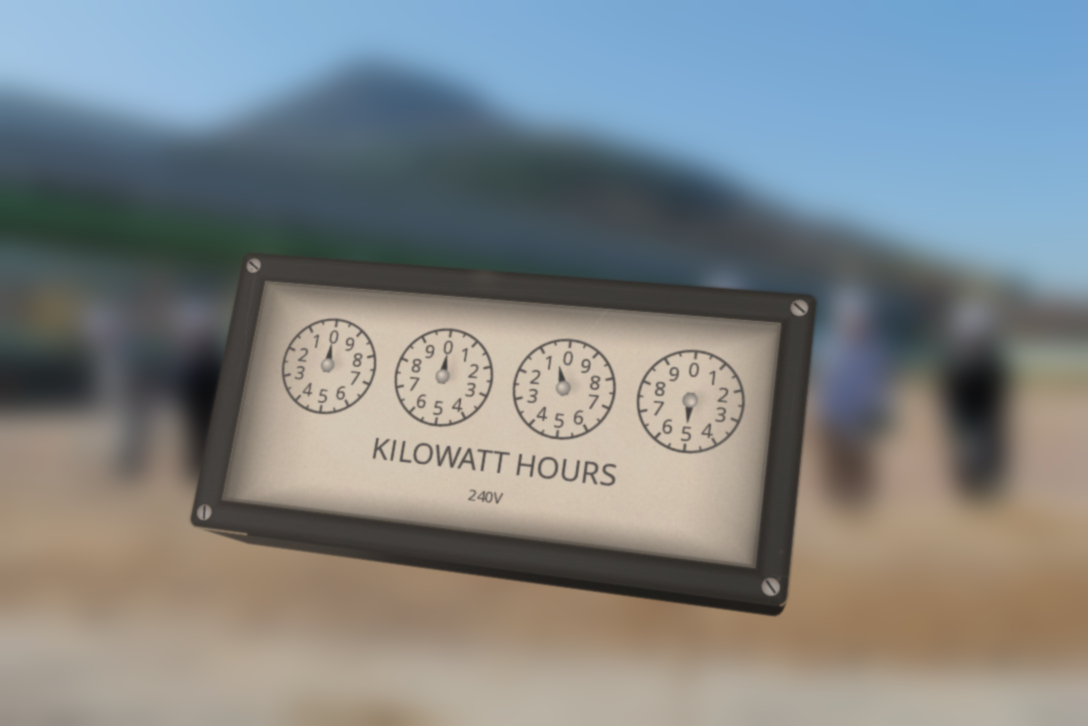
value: {"value": 5, "unit": "kWh"}
